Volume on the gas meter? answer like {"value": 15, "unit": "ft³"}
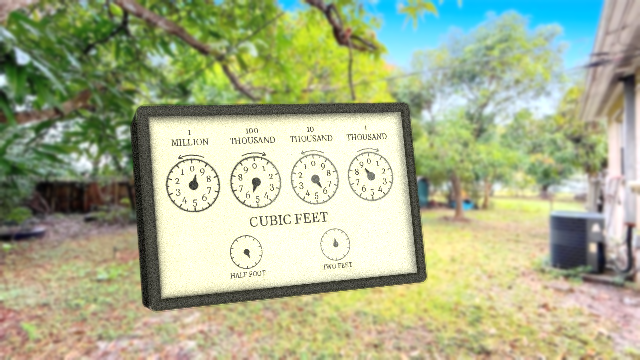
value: {"value": 955900, "unit": "ft³"}
